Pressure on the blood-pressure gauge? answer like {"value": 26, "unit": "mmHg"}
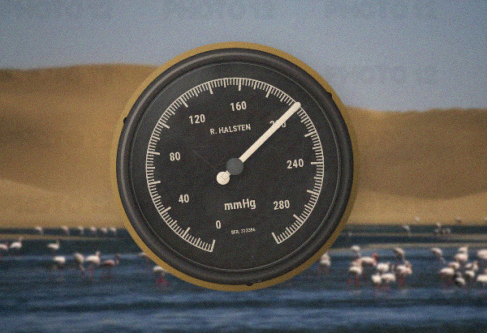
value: {"value": 200, "unit": "mmHg"}
